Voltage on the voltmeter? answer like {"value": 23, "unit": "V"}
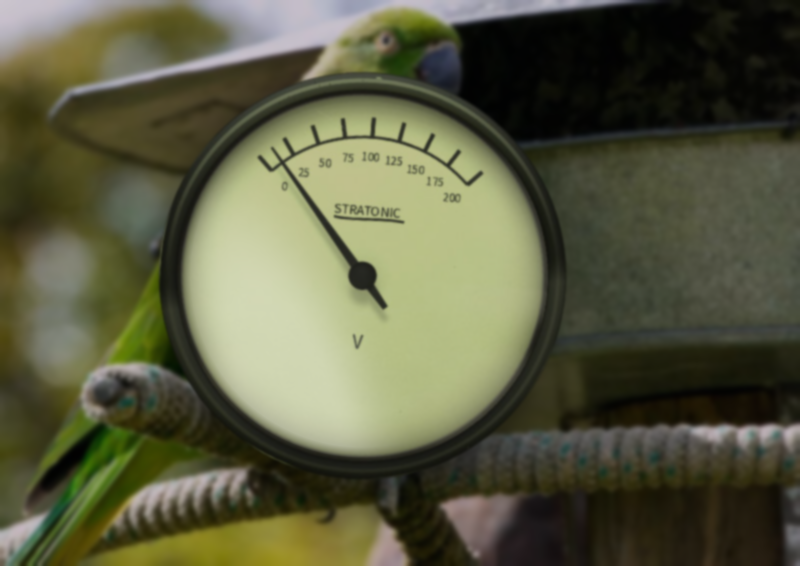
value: {"value": 12.5, "unit": "V"}
